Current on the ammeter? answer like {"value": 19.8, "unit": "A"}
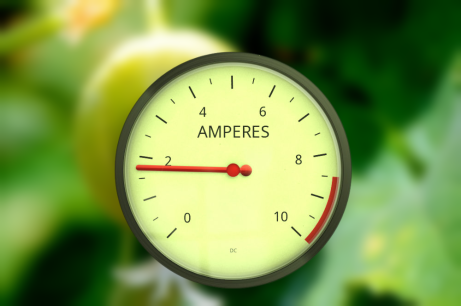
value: {"value": 1.75, "unit": "A"}
